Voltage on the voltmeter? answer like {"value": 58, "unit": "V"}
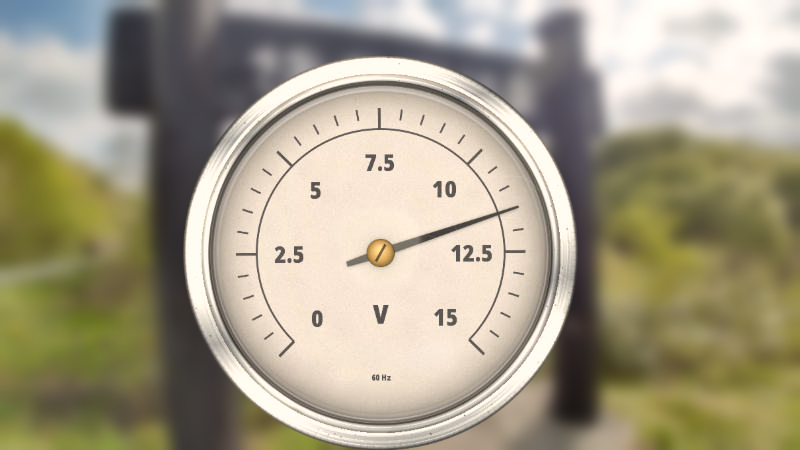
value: {"value": 11.5, "unit": "V"}
